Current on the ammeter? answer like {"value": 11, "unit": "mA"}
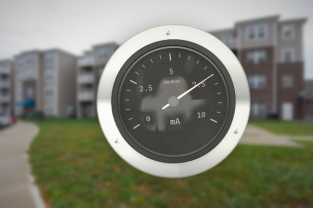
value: {"value": 7.5, "unit": "mA"}
